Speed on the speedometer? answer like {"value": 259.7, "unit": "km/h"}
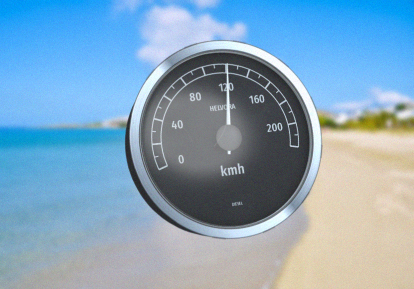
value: {"value": 120, "unit": "km/h"}
